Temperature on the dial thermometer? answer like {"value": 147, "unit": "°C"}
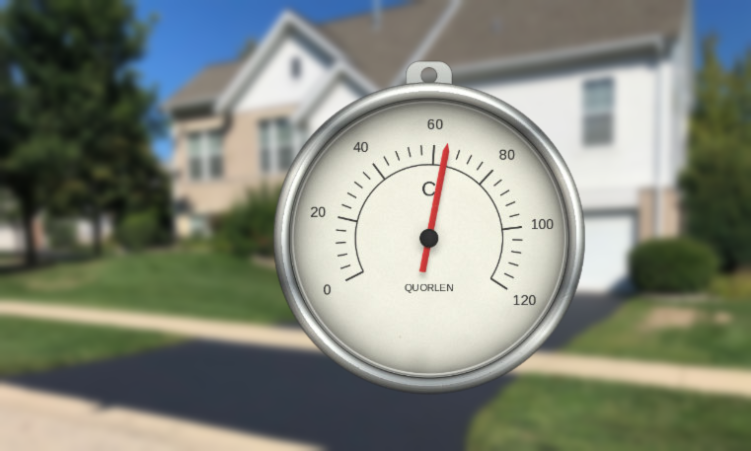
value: {"value": 64, "unit": "°C"}
